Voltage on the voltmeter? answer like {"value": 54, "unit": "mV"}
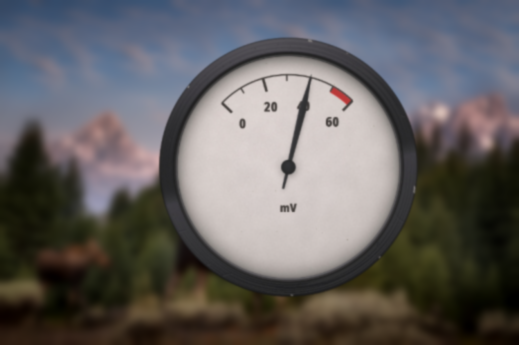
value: {"value": 40, "unit": "mV"}
